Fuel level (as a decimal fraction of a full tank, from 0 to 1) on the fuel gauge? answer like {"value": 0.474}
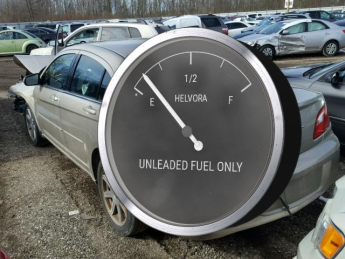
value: {"value": 0.125}
